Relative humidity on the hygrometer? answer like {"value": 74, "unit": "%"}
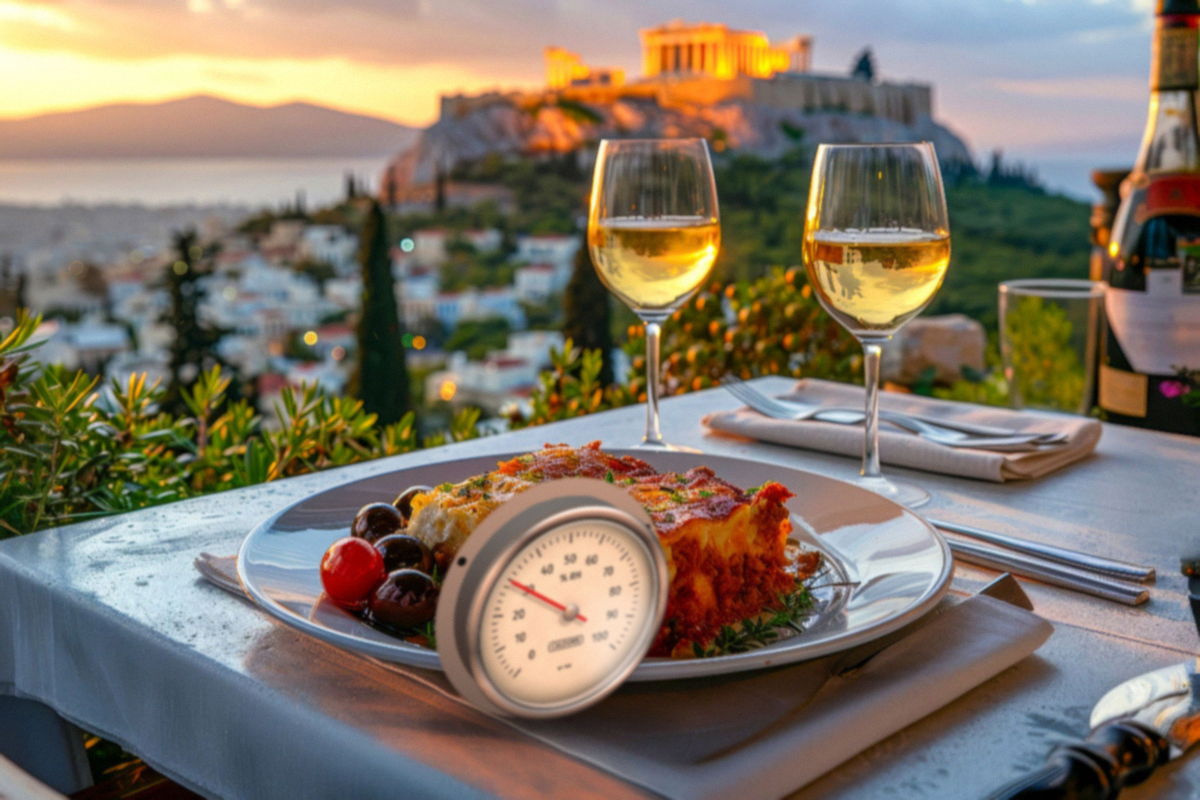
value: {"value": 30, "unit": "%"}
